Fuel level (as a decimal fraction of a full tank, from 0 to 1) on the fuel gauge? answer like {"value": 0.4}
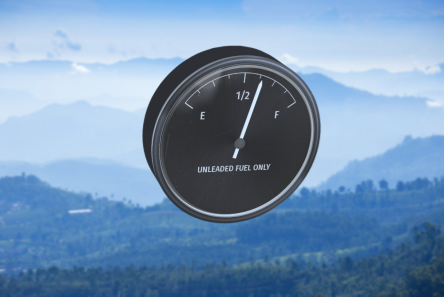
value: {"value": 0.625}
